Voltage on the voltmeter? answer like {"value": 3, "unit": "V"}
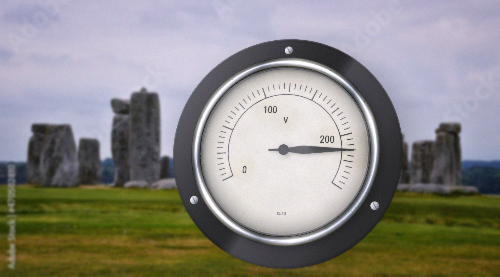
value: {"value": 215, "unit": "V"}
